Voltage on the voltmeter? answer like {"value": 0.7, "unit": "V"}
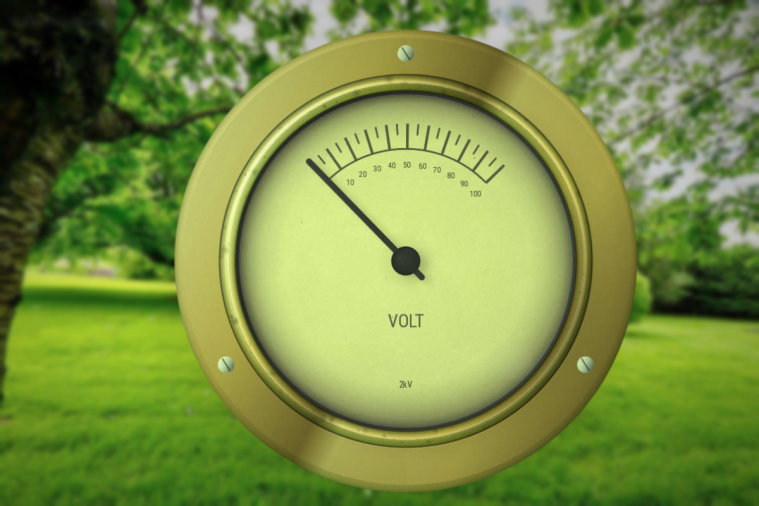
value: {"value": 0, "unit": "V"}
